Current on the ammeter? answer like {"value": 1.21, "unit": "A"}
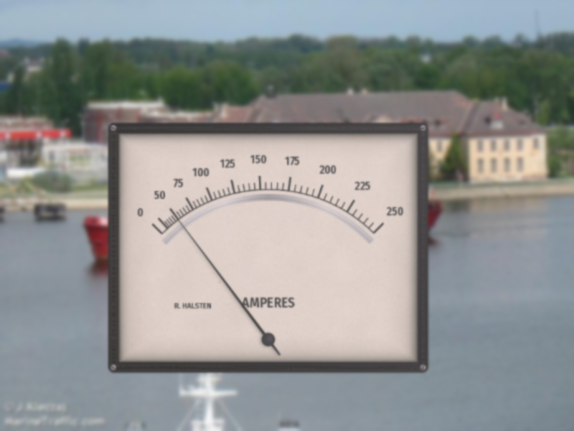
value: {"value": 50, "unit": "A"}
